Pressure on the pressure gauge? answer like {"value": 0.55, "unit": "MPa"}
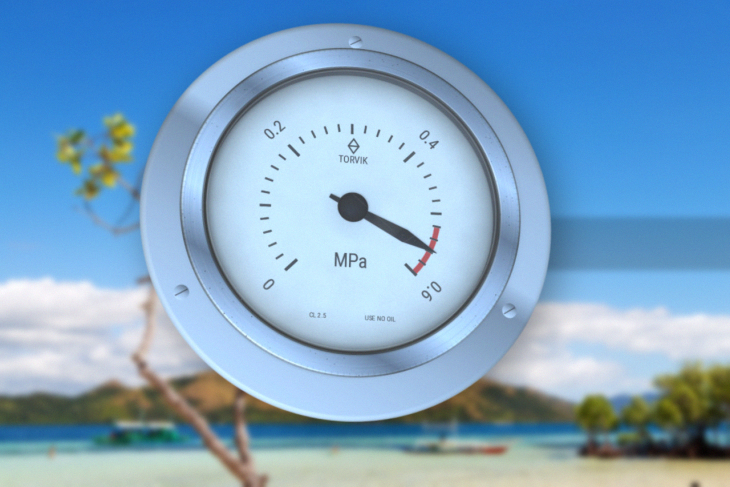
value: {"value": 0.56, "unit": "MPa"}
